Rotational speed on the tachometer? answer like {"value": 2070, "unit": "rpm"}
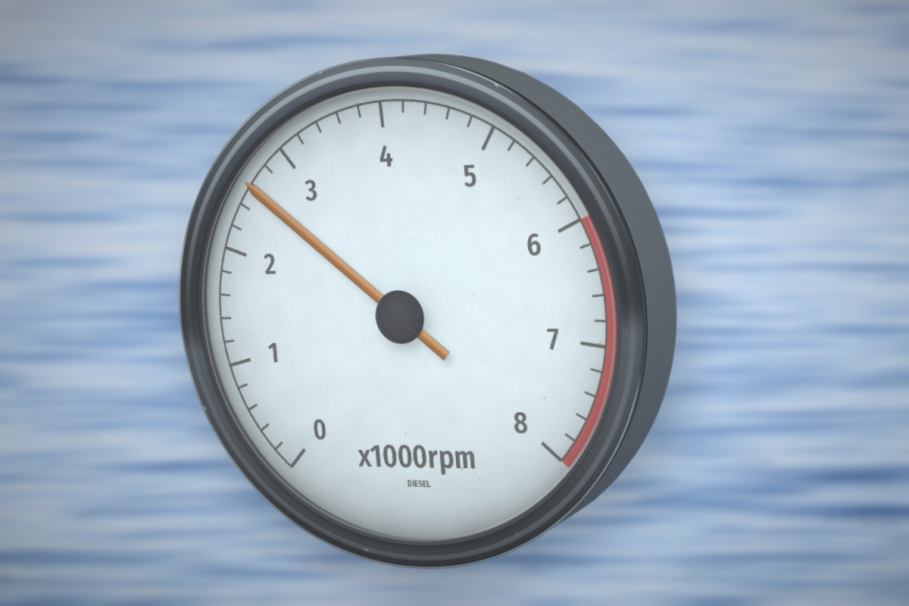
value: {"value": 2600, "unit": "rpm"}
